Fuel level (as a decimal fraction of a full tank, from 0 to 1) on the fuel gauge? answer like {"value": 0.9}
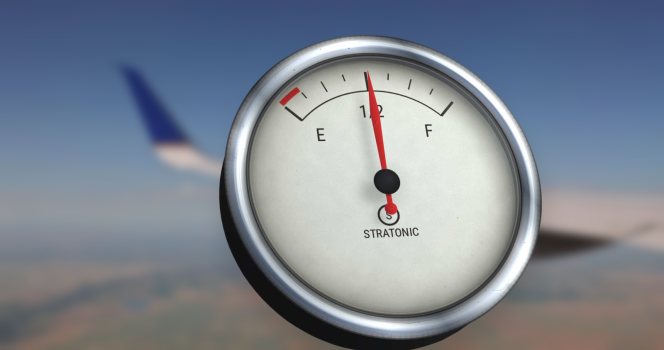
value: {"value": 0.5}
